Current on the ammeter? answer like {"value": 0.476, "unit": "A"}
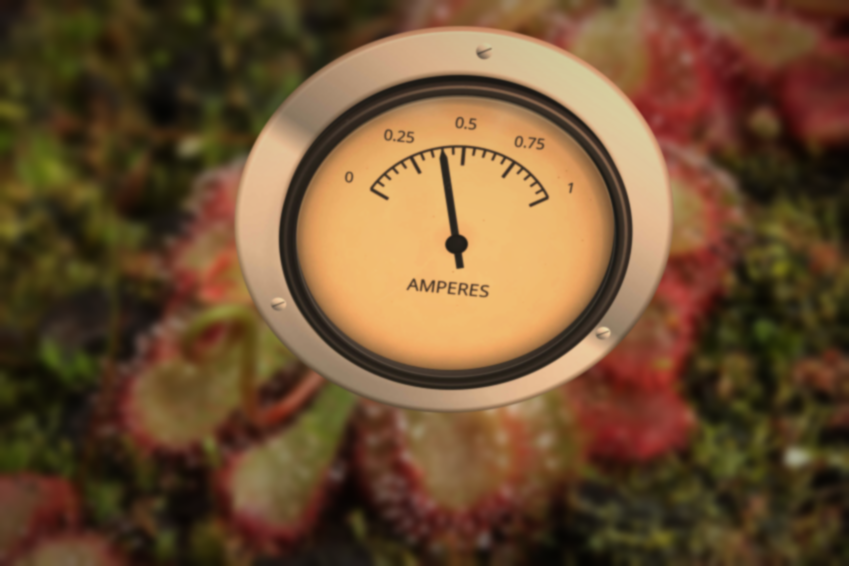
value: {"value": 0.4, "unit": "A"}
